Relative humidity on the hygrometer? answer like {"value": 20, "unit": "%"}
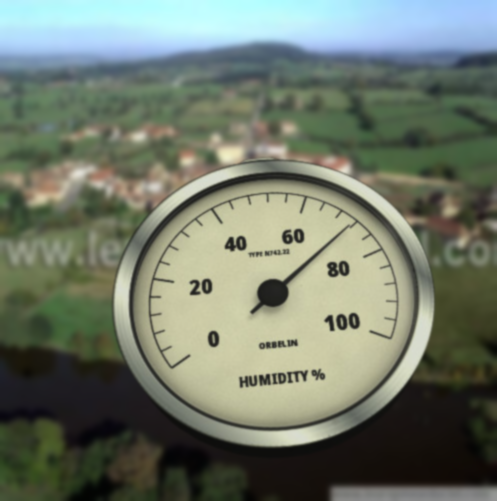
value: {"value": 72, "unit": "%"}
